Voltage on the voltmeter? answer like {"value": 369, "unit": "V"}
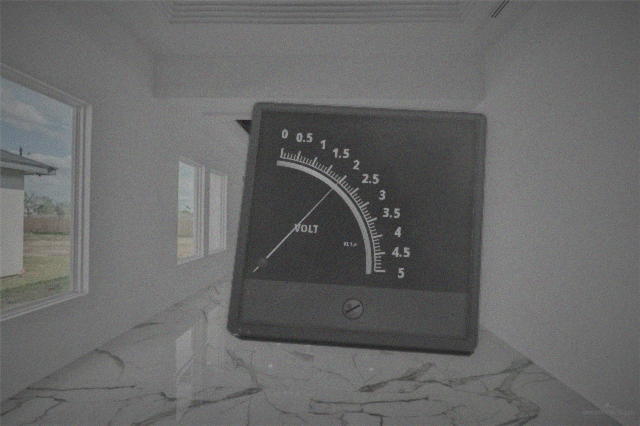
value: {"value": 2, "unit": "V"}
